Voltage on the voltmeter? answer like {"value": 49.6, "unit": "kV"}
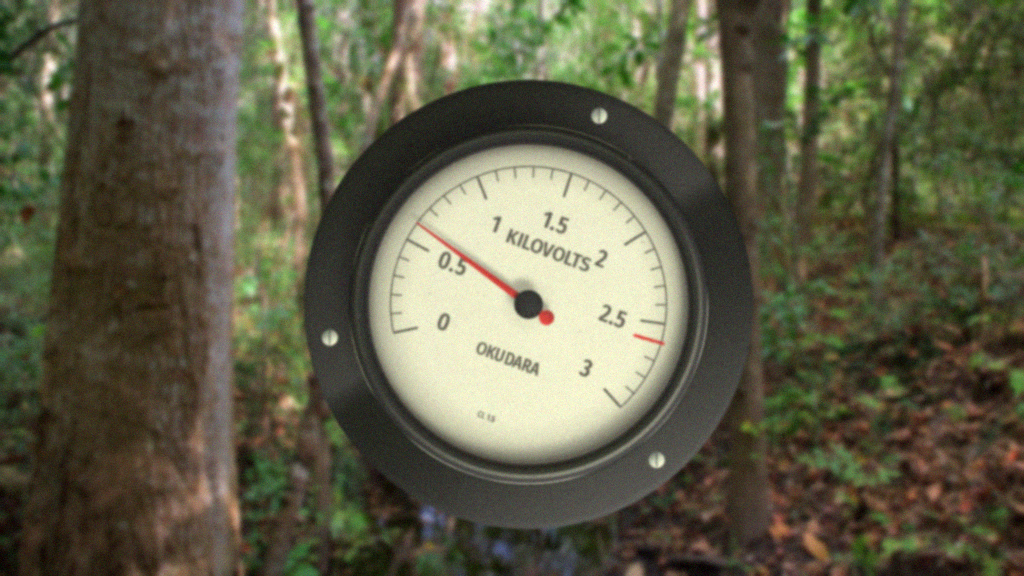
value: {"value": 0.6, "unit": "kV"}
